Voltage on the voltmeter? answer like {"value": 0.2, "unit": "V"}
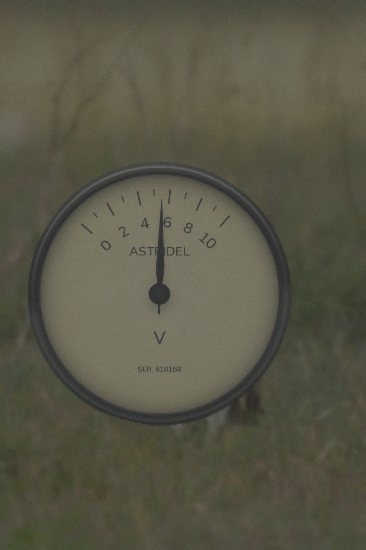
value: {"value": 5.5, "unit": "V"}
